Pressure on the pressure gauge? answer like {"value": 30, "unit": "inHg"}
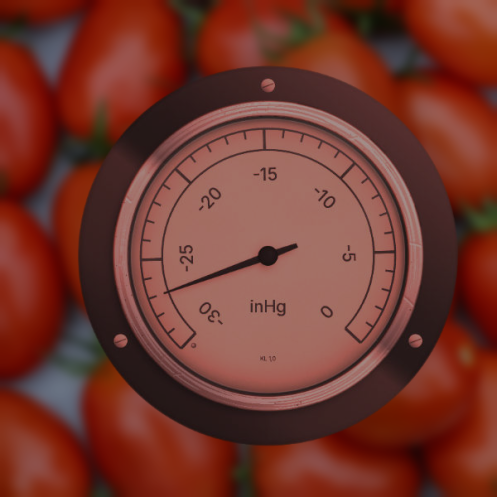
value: {"value": -27, "unit": "inHg"}
